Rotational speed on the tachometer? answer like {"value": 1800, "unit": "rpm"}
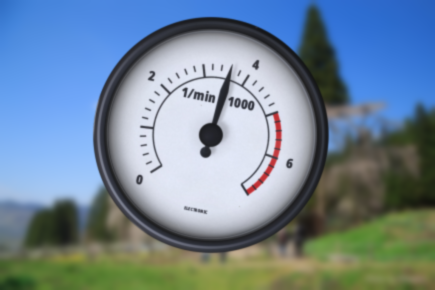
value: {"value": 3600, "unit": "rpm"}
